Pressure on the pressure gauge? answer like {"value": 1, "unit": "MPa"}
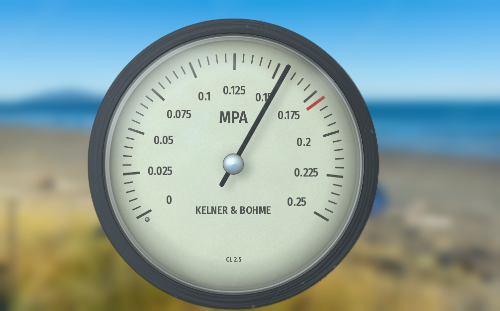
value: {"value": 0.155, "unit": "MPa"}
